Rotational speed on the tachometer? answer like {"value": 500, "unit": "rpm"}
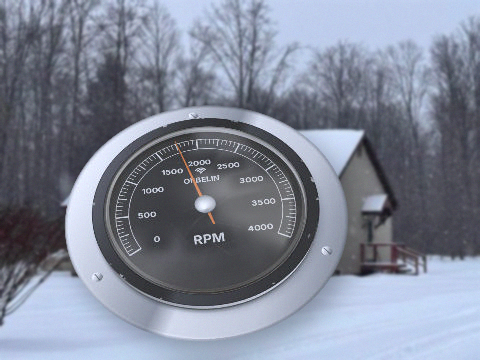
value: {"value": 1750, "unit": "rpm"}
